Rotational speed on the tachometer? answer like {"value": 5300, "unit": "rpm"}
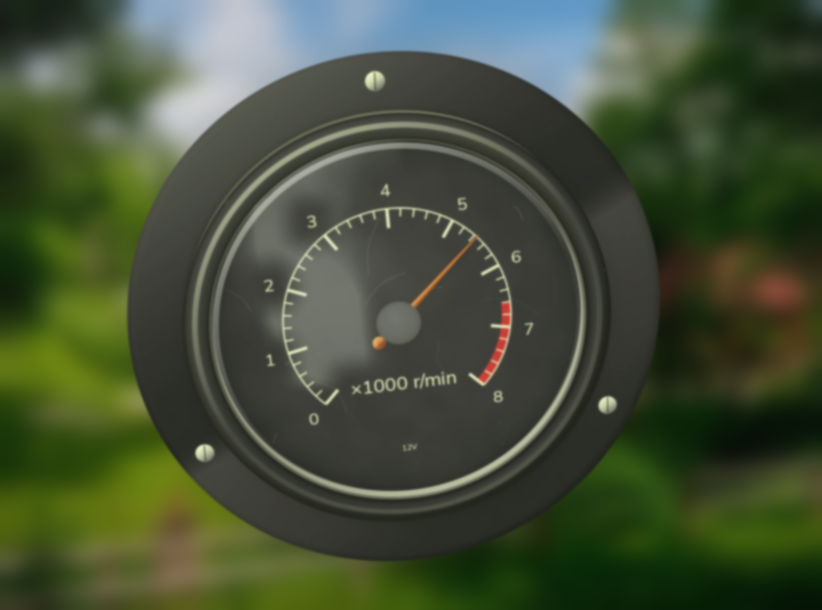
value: {"value": 5400, "unit": "rpm"}
